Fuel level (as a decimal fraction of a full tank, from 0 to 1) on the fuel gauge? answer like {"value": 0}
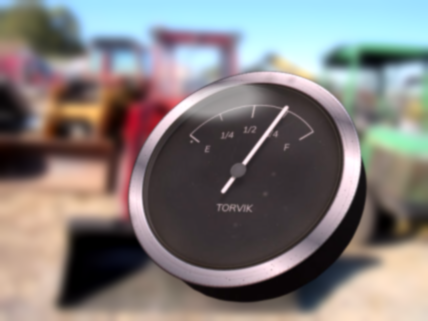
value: {"value": 0.75}
